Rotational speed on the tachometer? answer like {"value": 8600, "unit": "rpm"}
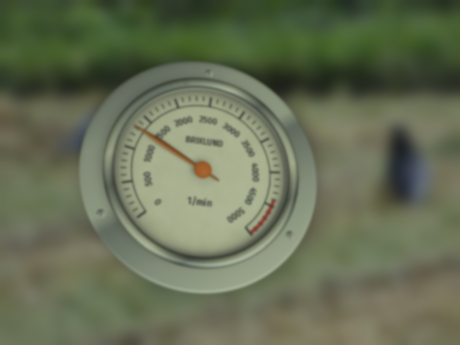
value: {"value": 1300, "unit": "rpm"}
